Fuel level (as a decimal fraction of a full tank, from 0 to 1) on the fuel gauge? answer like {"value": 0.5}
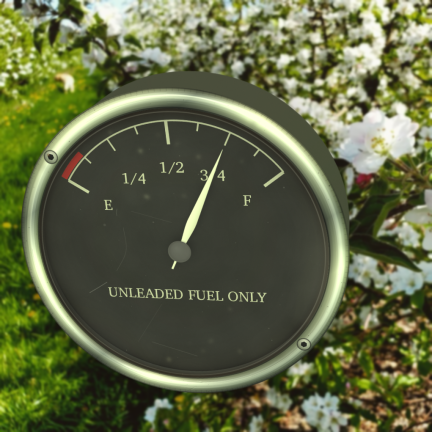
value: {"value": 0.75}
